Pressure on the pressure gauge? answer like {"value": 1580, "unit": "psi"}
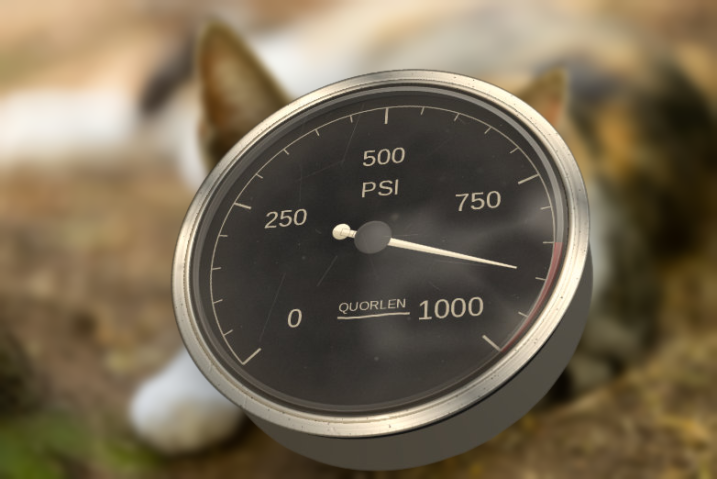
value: {"value": 900, "unit": "psi"}
